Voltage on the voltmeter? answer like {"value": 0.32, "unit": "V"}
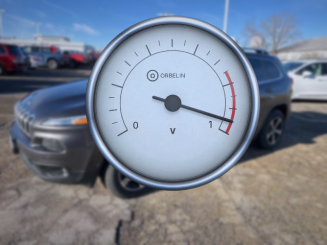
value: {"value": 0.95, "unit": "V"}
